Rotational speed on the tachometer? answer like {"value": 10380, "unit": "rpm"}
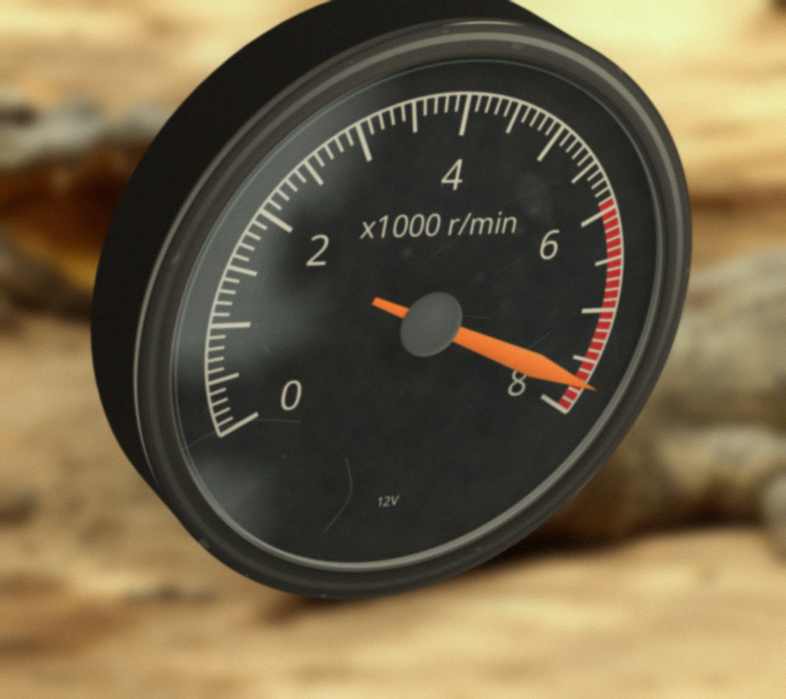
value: {"value": 7700, "unit": "rpm"}
